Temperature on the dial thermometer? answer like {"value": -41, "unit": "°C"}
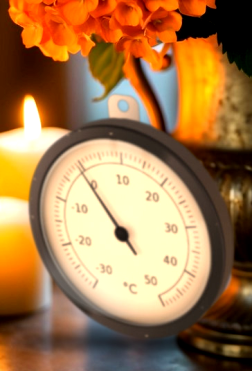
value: {"value": 0, "unit": "°C"}
